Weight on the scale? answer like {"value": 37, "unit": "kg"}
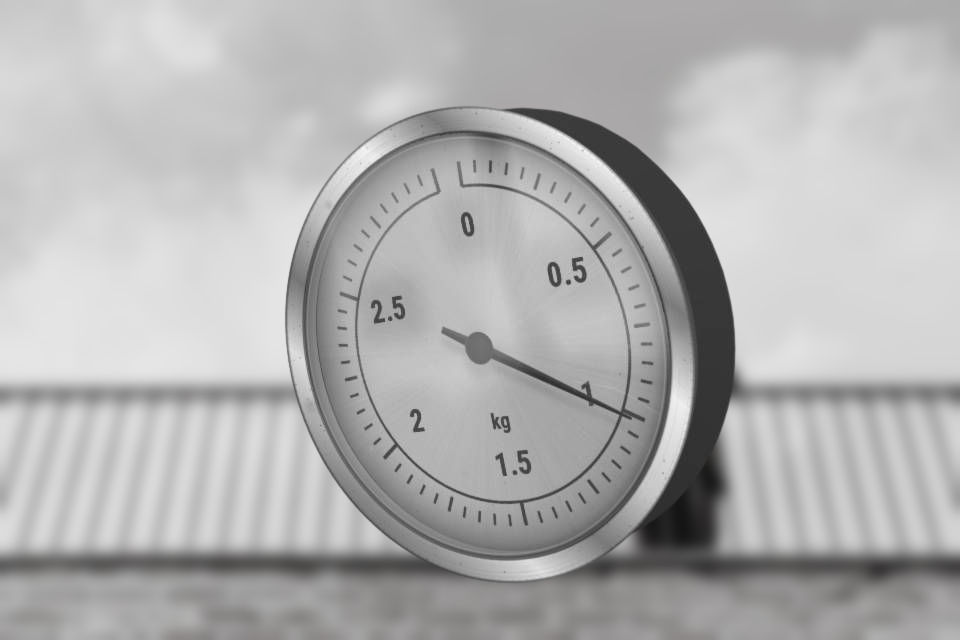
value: {"value": 1, "unit": "kg"}
